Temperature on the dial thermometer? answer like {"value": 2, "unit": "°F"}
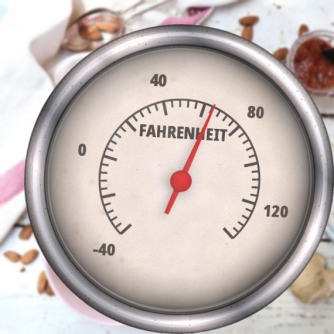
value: {"value": 64, "unit": "°F"}
